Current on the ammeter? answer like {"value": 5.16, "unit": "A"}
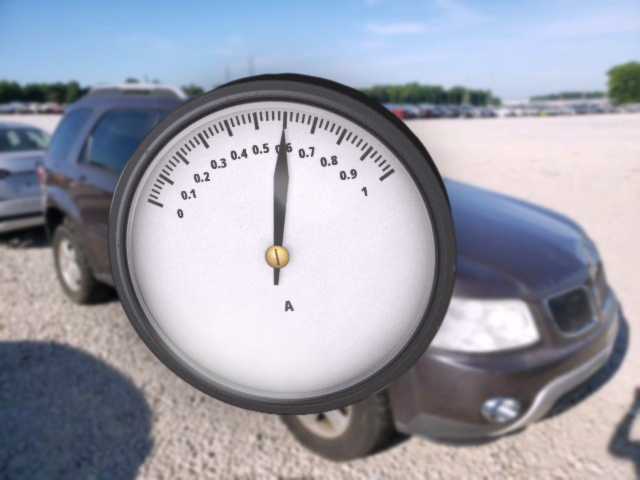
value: {"value": 0.6, "unit": "A"}
